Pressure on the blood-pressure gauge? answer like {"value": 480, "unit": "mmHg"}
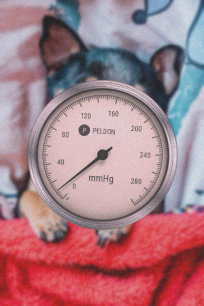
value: {"value": 10, "unit": "mmHg"}
